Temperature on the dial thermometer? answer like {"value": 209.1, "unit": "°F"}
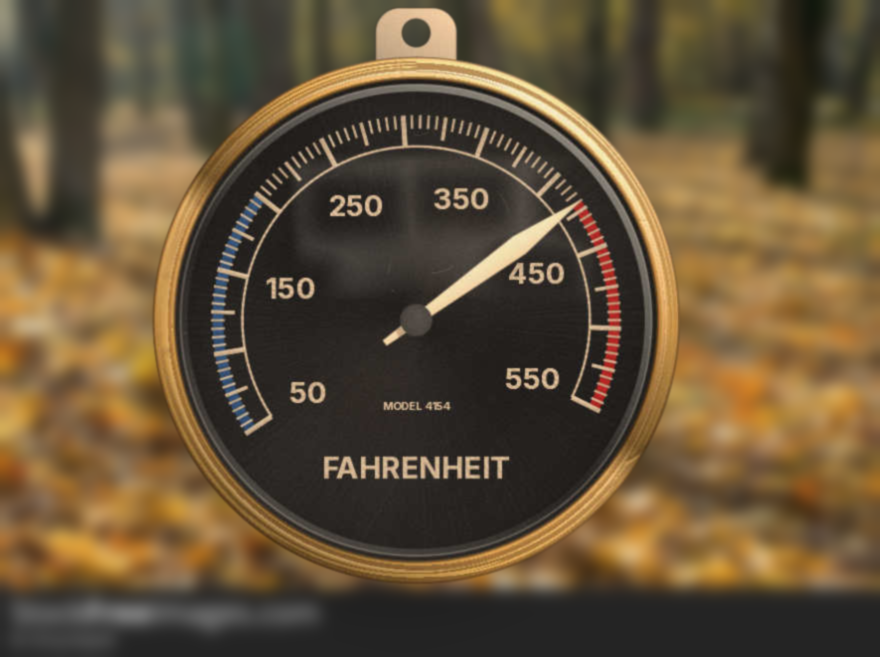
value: {"value": 420, "unit": "°F"}
